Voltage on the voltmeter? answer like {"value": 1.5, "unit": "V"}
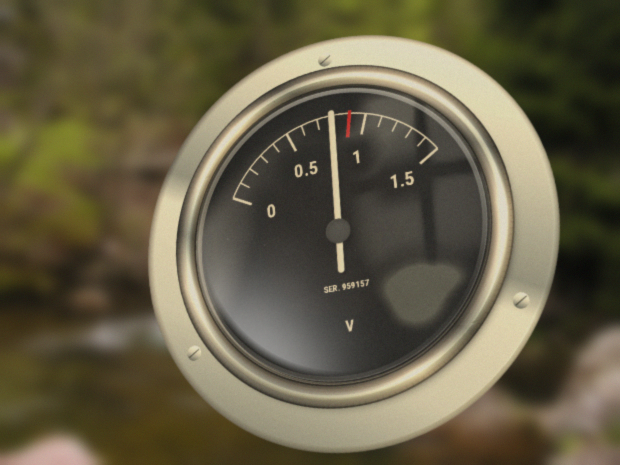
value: {"value": 0.8, "unit": "V"}
